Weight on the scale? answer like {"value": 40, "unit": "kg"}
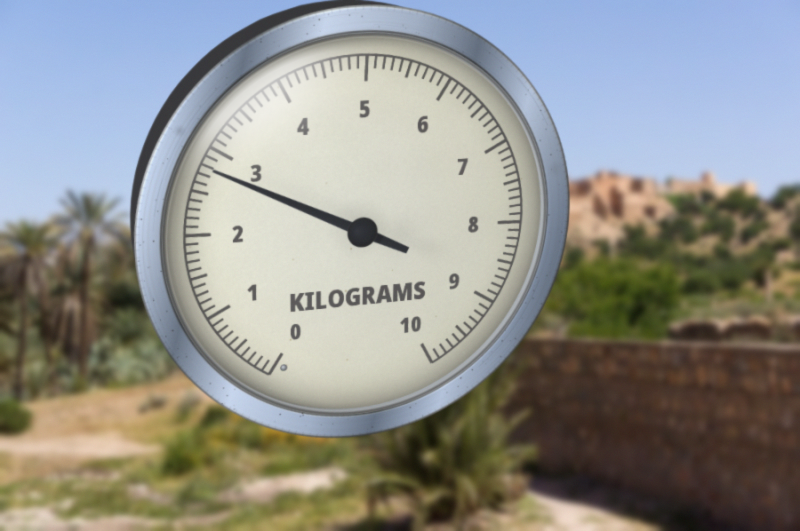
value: {"value": 2.8, "unit": "kg"}
